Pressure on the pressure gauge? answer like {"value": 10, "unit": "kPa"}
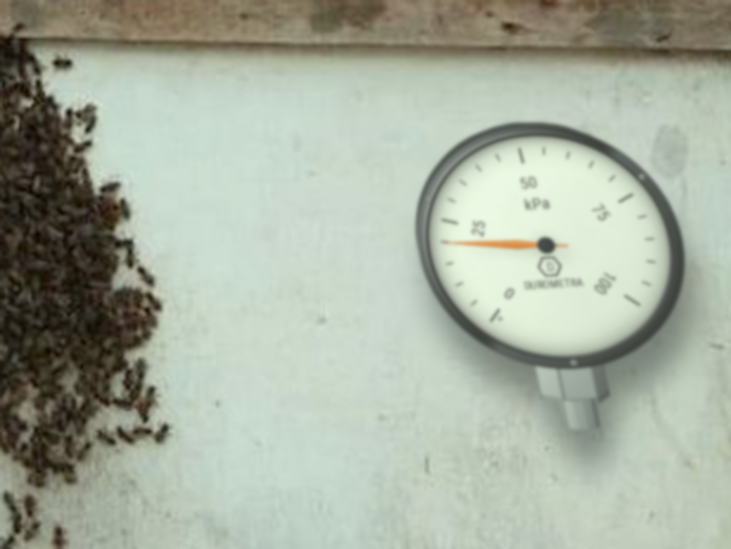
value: {"value": 20, "unit": "kPa"}
